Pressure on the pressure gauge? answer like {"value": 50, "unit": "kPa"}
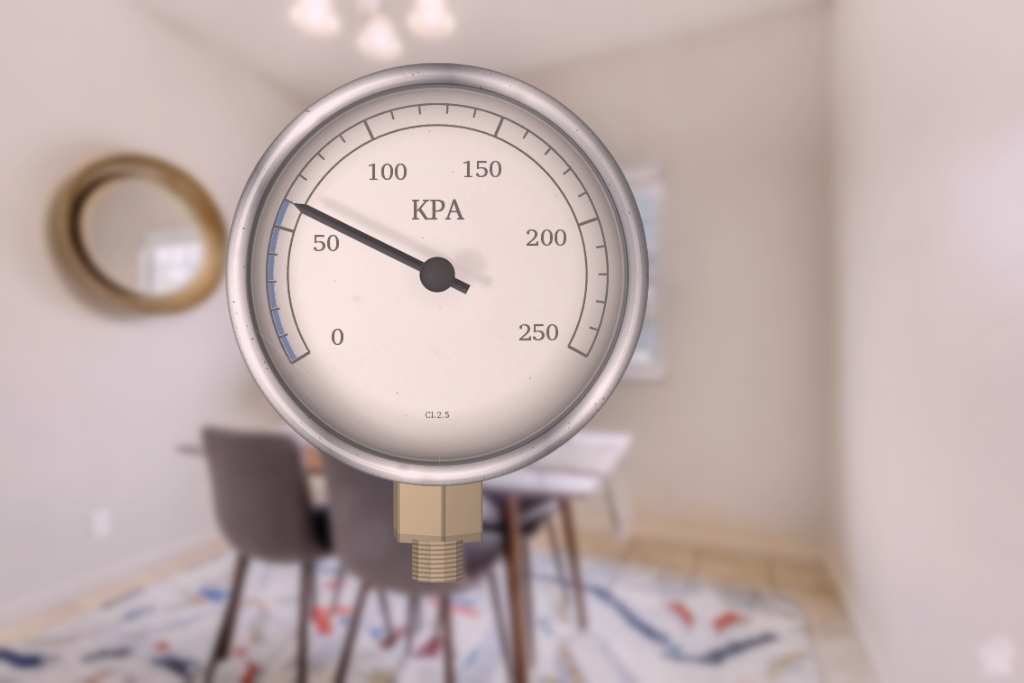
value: {"value": 60, "unit": "kPa"}
